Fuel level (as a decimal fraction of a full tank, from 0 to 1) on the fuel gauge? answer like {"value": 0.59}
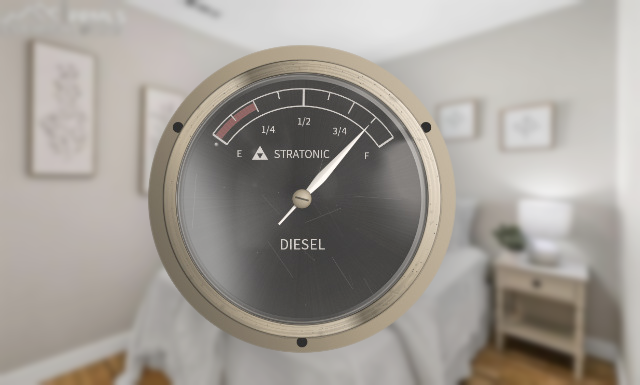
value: {"value": 0.875}
